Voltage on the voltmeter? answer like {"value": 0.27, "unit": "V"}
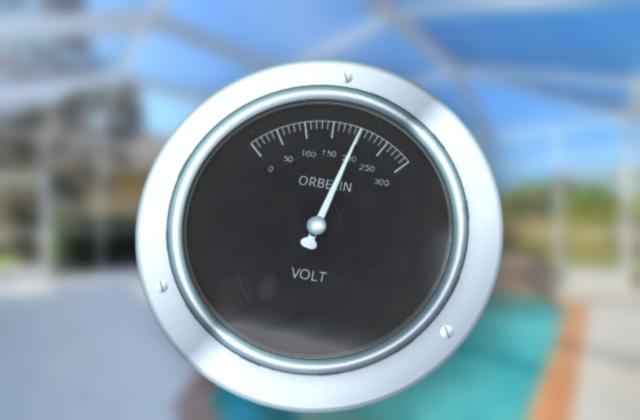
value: {"value": 200, "unit": "V"}
